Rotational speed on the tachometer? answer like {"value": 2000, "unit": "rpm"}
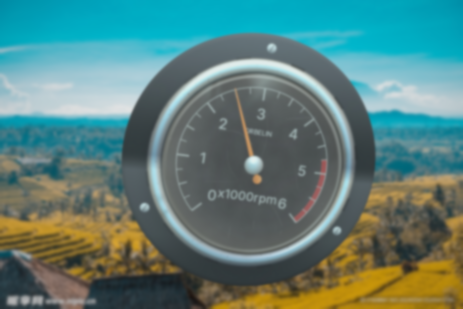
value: {"value": 2500, "unit": "rpm"}
